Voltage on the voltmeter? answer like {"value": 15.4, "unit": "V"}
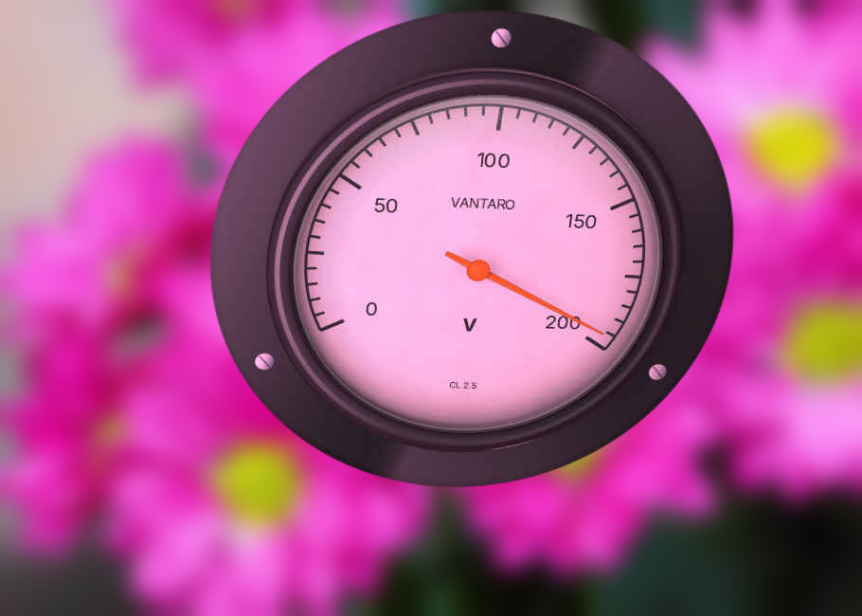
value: {"value": 195, "unit": "V"}
